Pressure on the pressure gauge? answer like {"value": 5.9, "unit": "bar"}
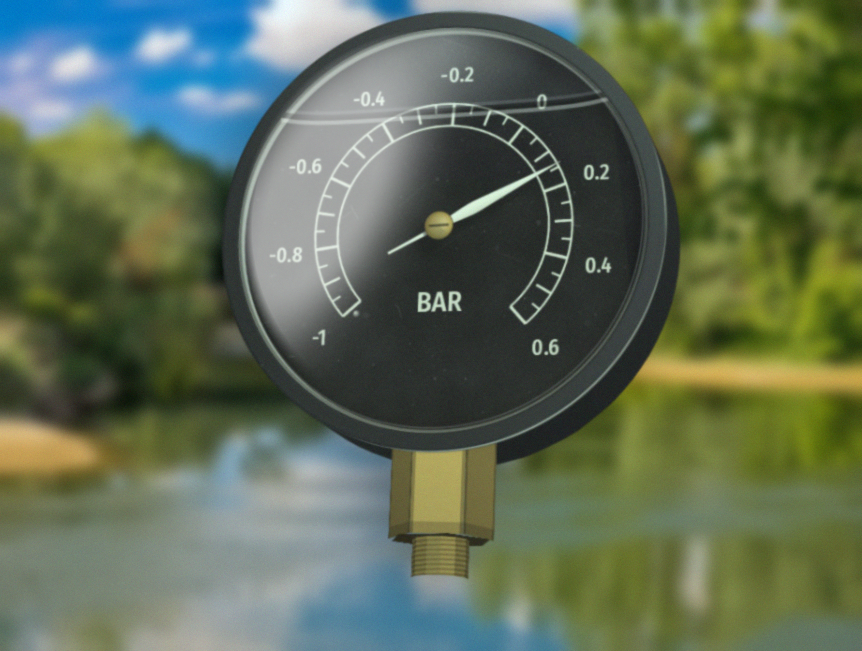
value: {"value": 0.15, "unit": "bar"}
